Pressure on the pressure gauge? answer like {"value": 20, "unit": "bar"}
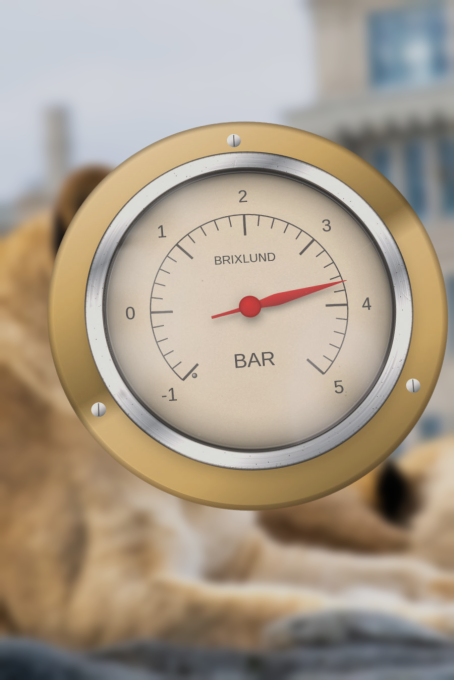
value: {"value": 3.7, "unit": "bar"}
